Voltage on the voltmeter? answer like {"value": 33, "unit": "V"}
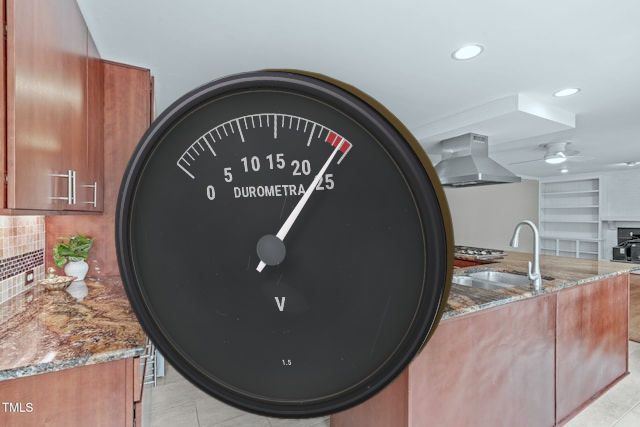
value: {"value": 24, "unit": "V"}
